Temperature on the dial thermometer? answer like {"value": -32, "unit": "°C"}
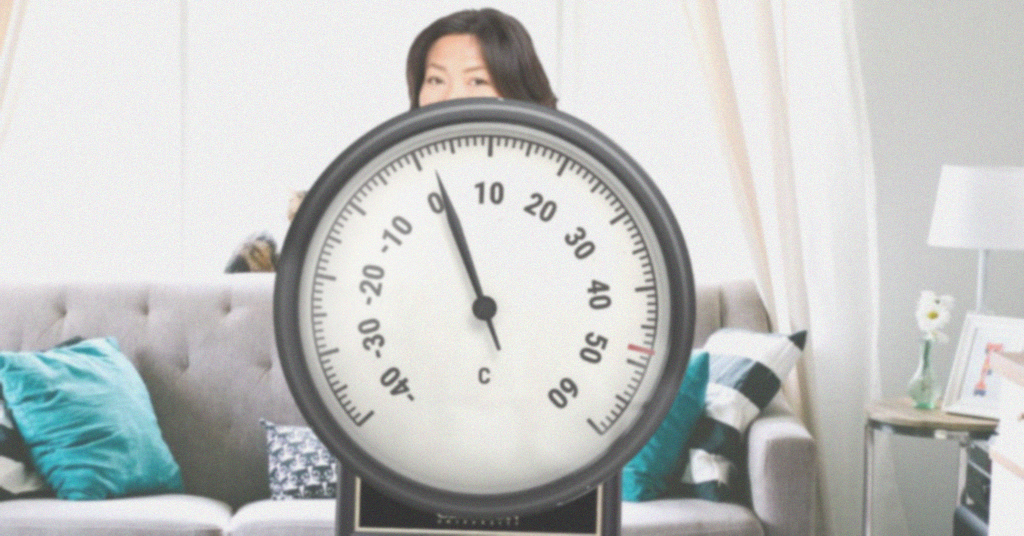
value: {"value": 2, "unit": "°C"}
